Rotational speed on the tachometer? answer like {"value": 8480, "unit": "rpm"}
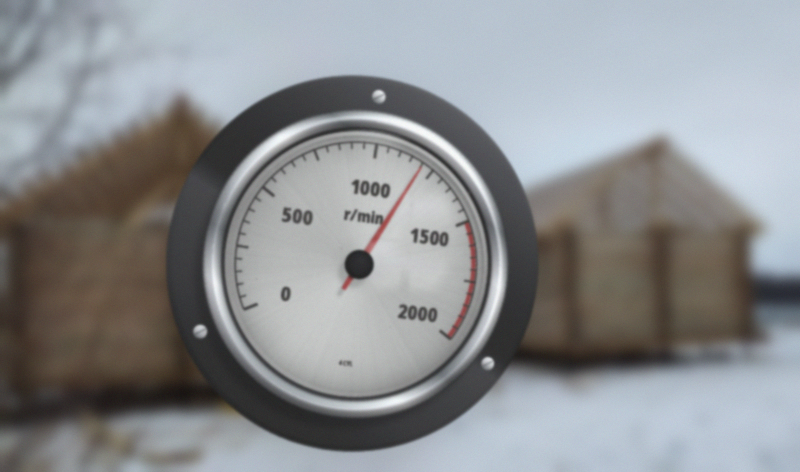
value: {"value": 1200, "unit": "rpm"}
